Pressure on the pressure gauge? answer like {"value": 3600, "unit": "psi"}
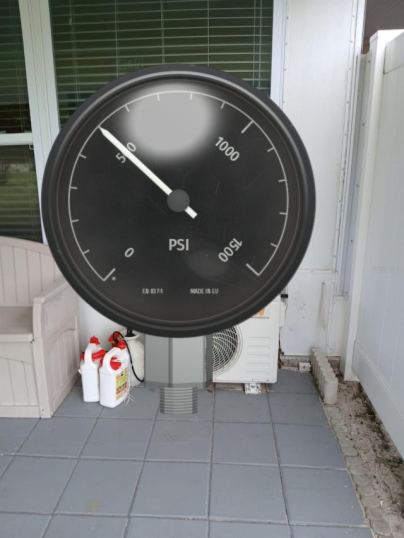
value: {"value": 500, "unit": "psi"}
